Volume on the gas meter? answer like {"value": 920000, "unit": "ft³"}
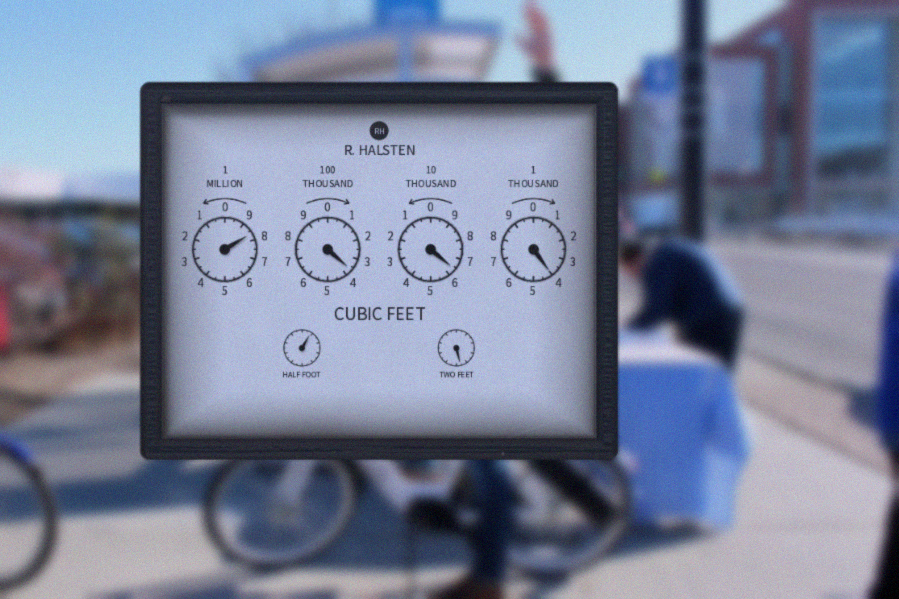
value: {"value": 836400, "unit": "ft³"}
